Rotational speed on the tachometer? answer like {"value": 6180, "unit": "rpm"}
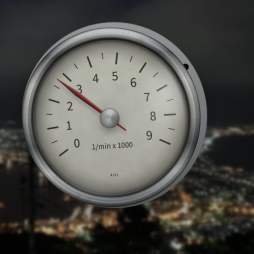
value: {"value": 2750, "unit": "rpm"}
